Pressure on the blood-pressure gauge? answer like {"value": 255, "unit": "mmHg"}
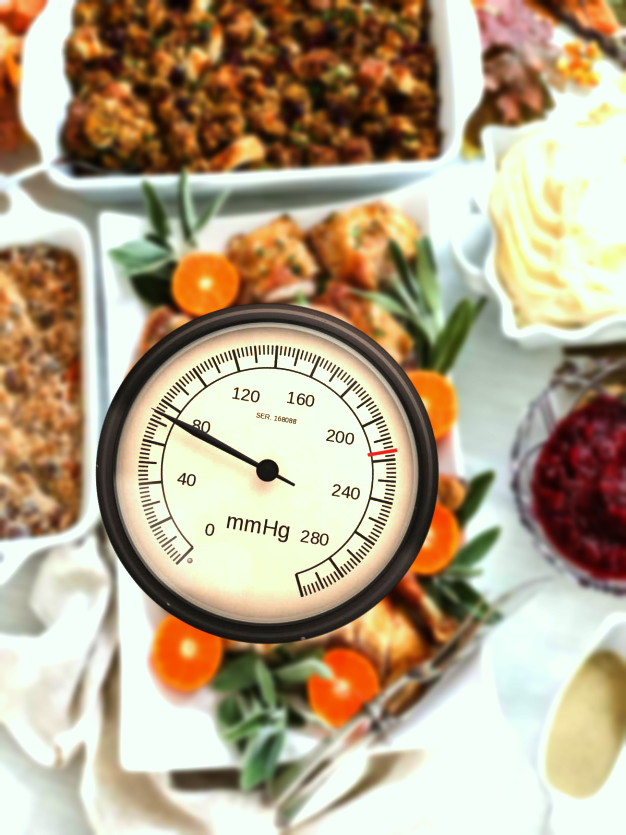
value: {"value": 74, "unit": "mmHg"}
